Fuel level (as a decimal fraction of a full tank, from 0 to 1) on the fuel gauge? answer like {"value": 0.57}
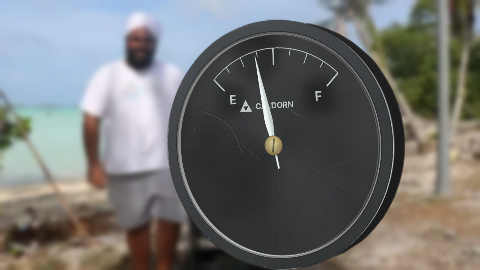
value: {"value": 0.375}
